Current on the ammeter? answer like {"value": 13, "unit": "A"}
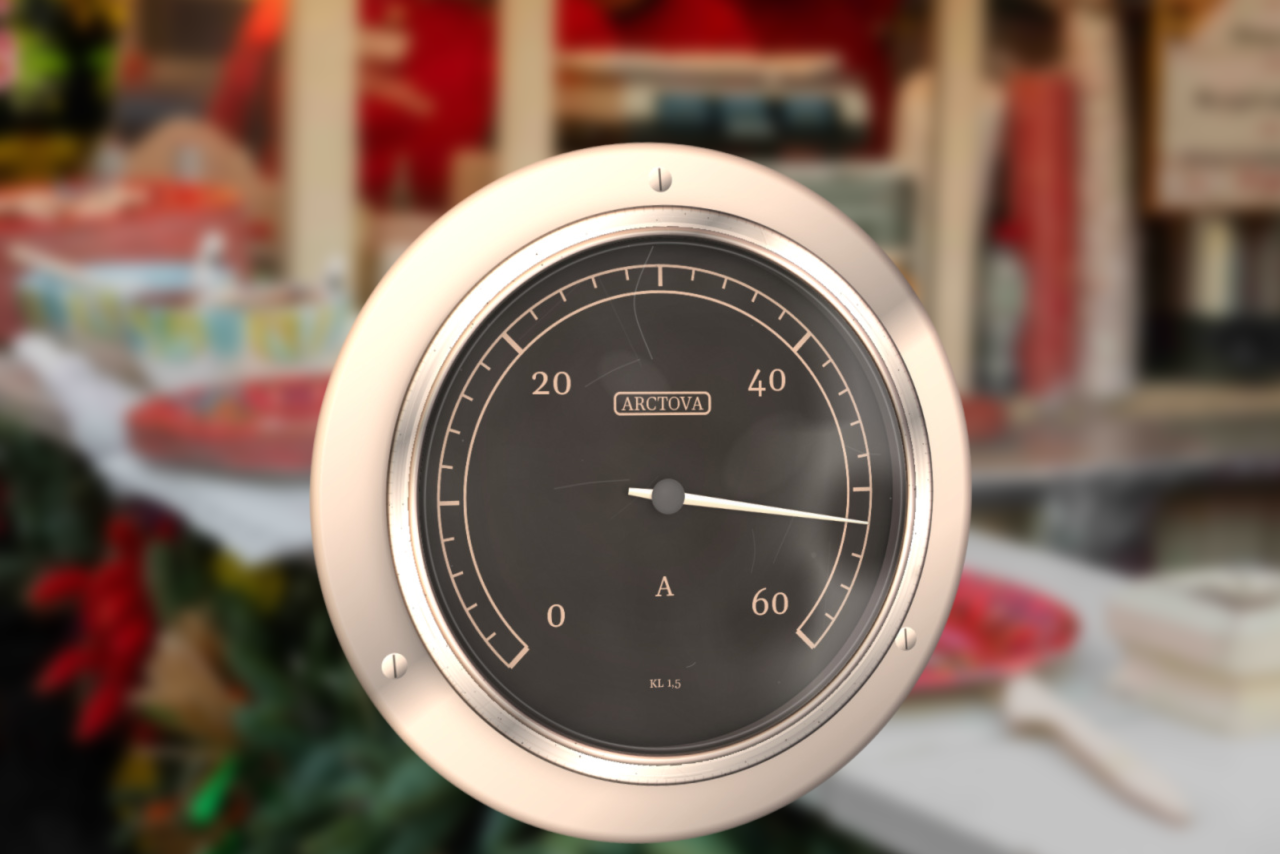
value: {"value": 52, "unit": "A"}
